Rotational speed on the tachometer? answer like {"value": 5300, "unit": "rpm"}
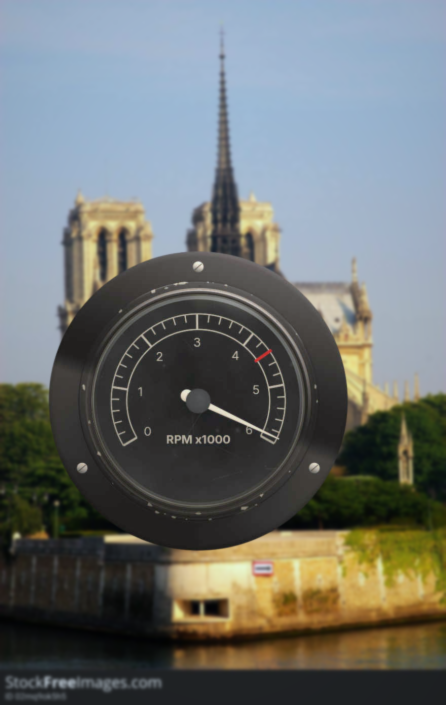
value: {"value": 5900, "unit": "rpm"}
